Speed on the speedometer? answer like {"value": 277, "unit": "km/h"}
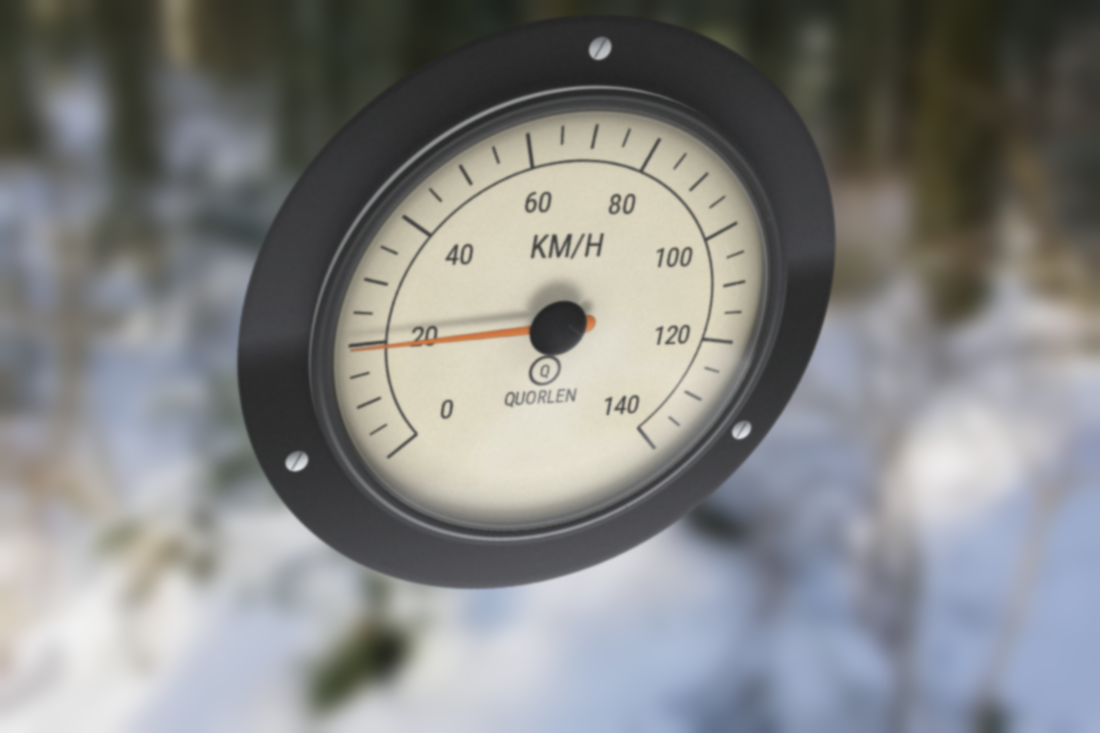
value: {"value": 20, "unit": "km/h"}
